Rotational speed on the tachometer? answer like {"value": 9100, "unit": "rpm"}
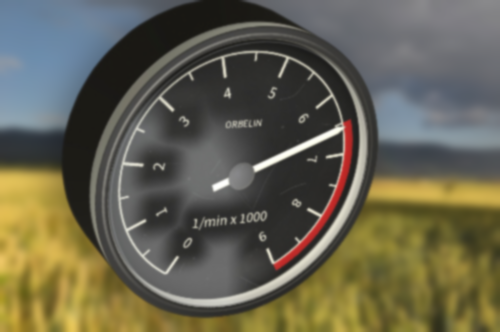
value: {"value": 6500, "unit": "rpm"}
